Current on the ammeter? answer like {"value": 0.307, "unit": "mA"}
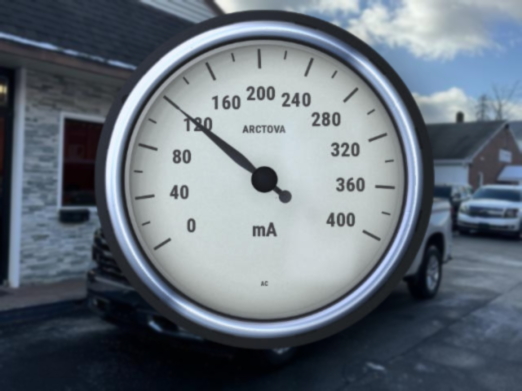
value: {"value": 120, "unit": "mA"}
